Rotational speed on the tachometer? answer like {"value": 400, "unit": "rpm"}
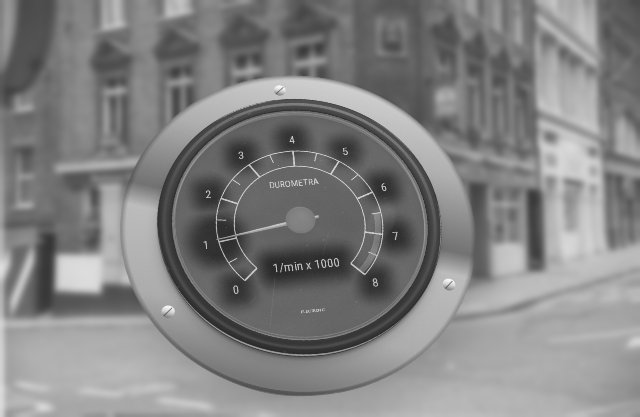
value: {"value": 1000, "unit": "rpm"}
